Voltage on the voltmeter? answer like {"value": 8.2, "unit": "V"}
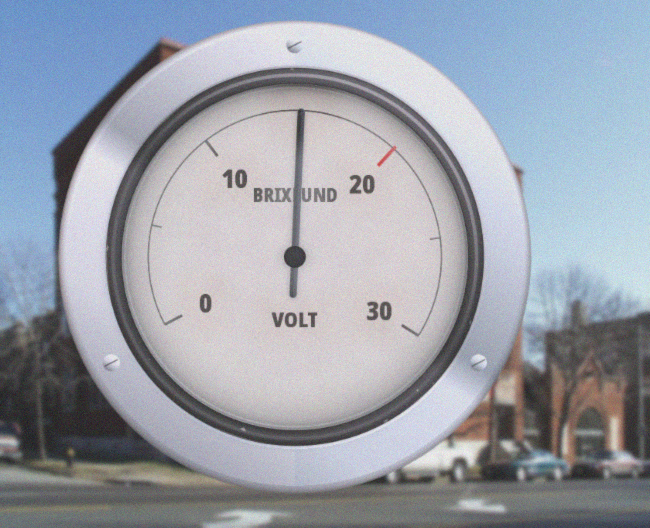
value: {"value": 15, "unit": "V"}
